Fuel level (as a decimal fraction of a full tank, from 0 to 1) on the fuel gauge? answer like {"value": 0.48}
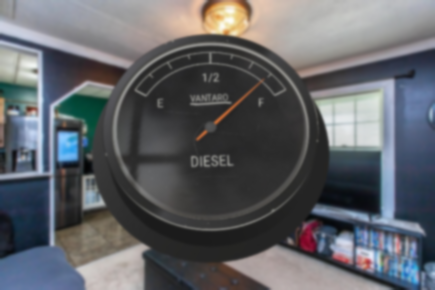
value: {"value": 0.875}
